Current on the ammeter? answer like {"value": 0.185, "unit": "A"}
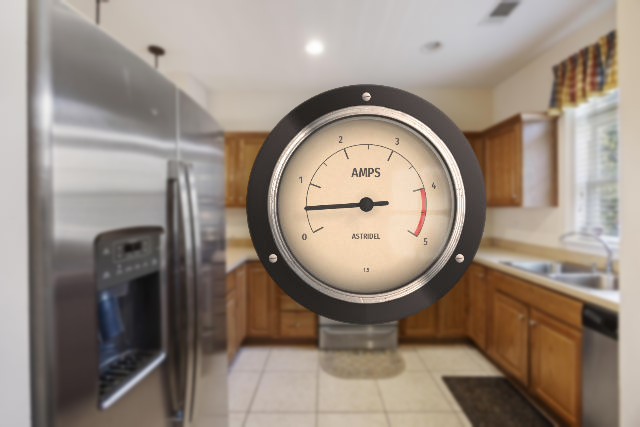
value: {"value": 0.5, "unit": "A"}
